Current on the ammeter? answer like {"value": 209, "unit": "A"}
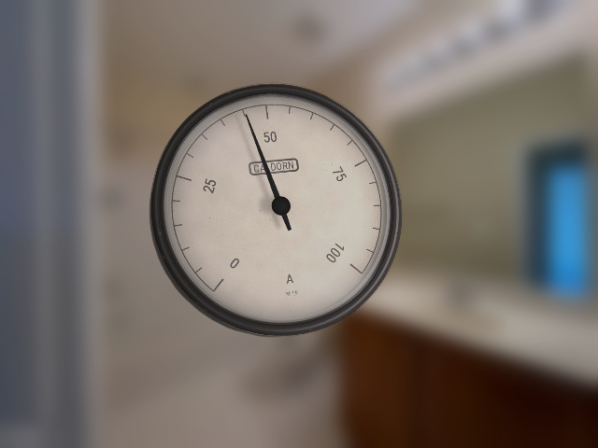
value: {"value": 45, "unit": "A"}
